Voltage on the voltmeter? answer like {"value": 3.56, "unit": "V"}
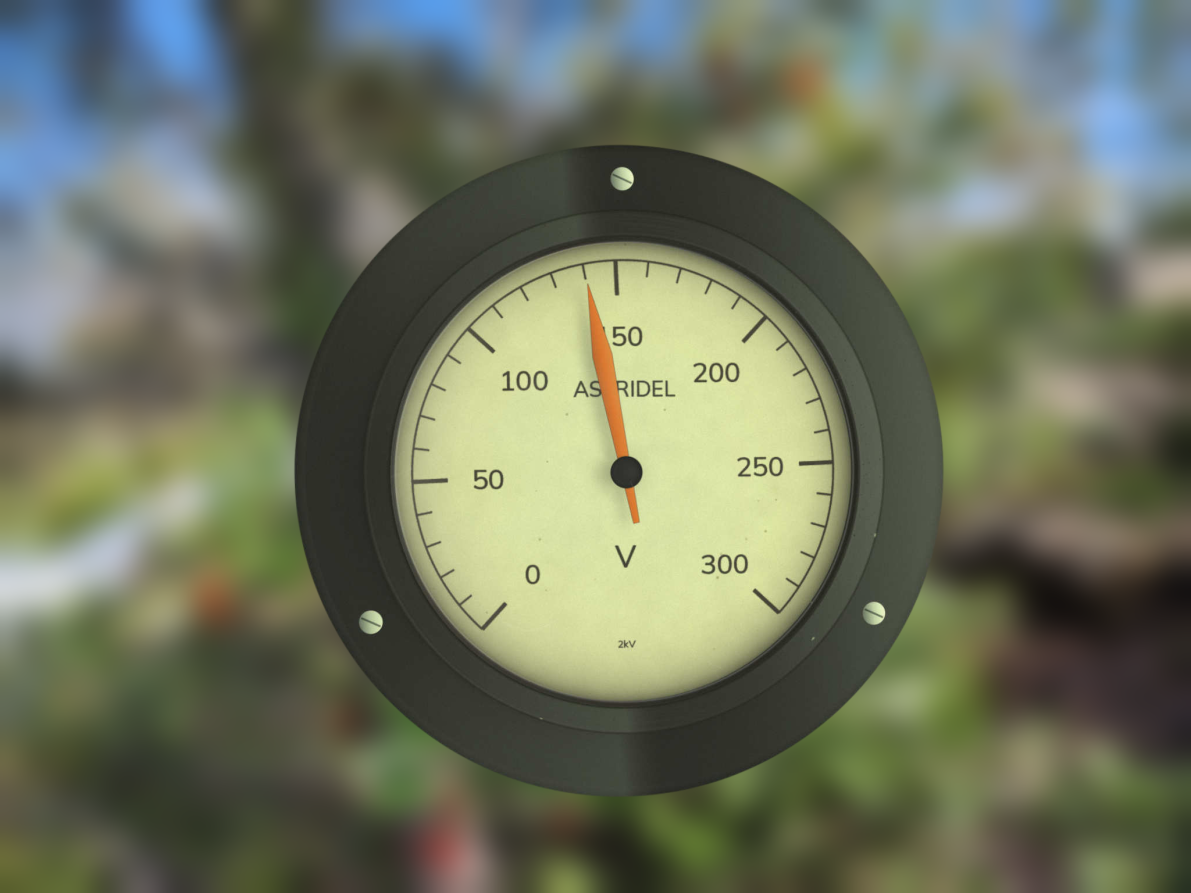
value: {"value": 140, "unit": "V"}
